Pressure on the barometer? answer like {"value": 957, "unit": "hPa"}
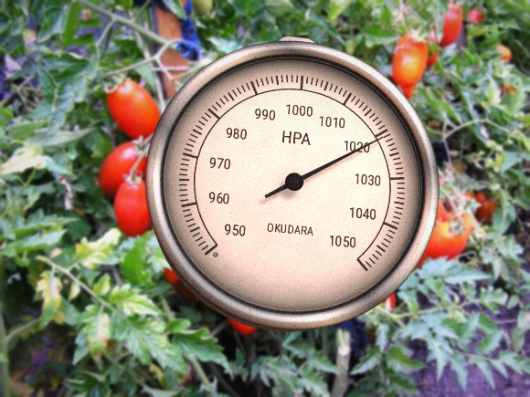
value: {"value": 1021, "unit": "hPa"}
